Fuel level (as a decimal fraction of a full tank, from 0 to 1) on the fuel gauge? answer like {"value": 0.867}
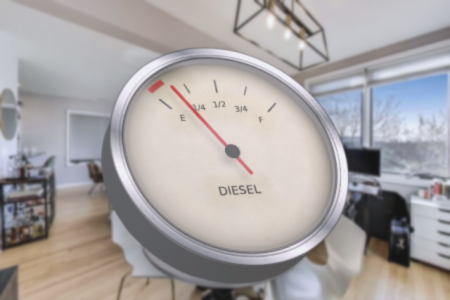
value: {"value": 0.125}
